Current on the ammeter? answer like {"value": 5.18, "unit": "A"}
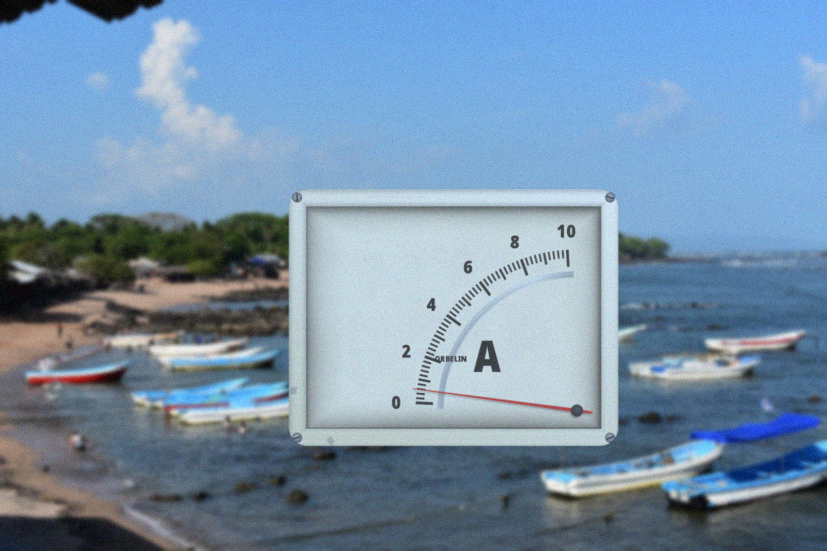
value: {"value": 0.6, "unit": "A"}
